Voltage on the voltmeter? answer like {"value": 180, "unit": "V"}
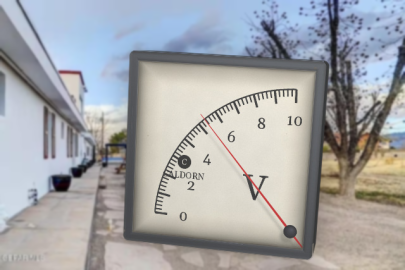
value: {"value": 5.4, "unit": "V"}
